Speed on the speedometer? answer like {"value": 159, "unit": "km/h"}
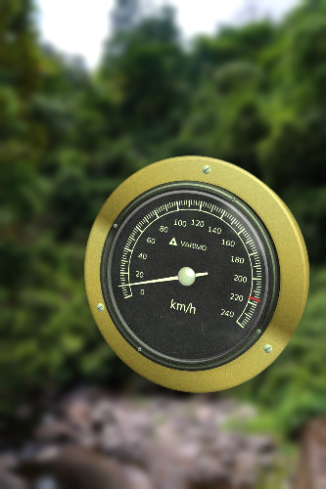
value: {"value": 10, "unit": "km/h"}
